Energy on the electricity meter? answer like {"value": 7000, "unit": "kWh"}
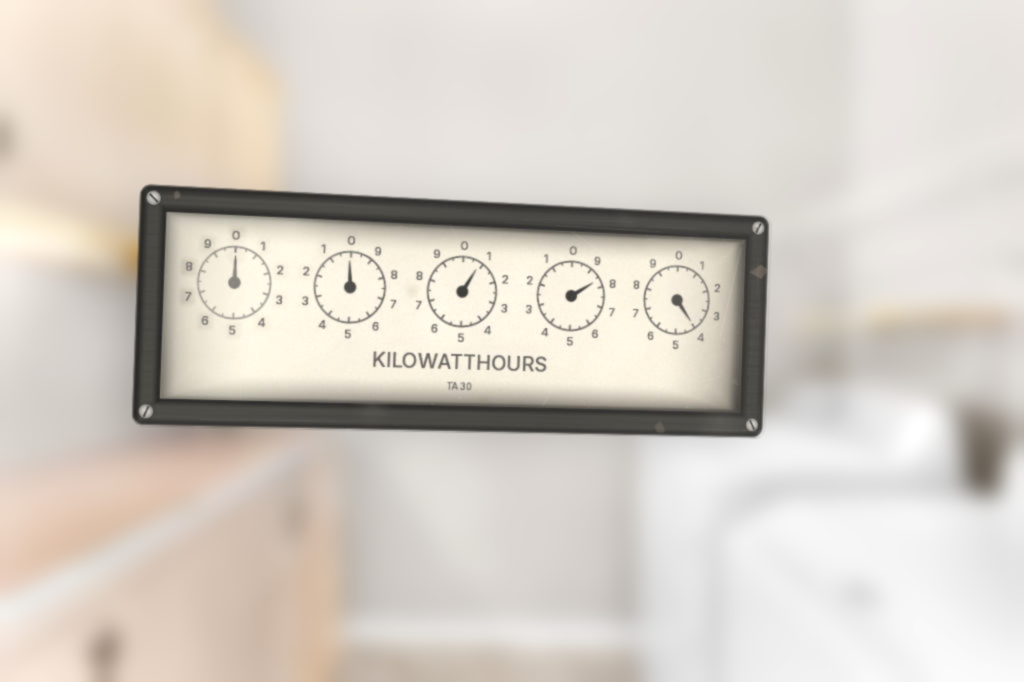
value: {"value": 84, "unit": "kWh"}
